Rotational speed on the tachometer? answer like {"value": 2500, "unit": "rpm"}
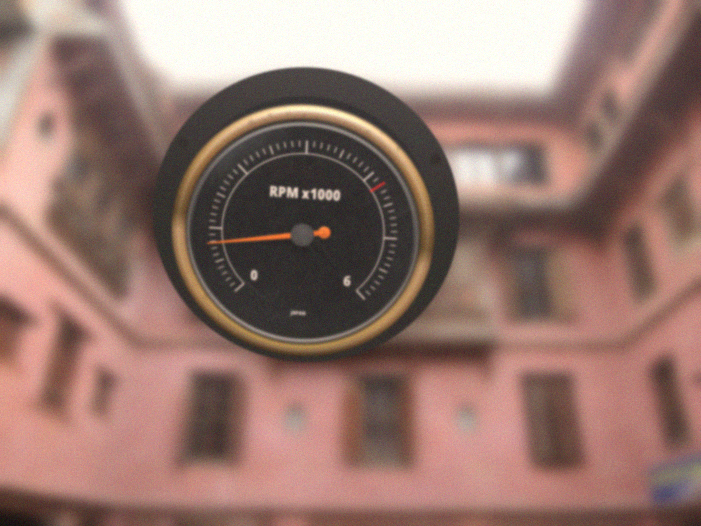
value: {"value": 800, "unit": "rpm"}
